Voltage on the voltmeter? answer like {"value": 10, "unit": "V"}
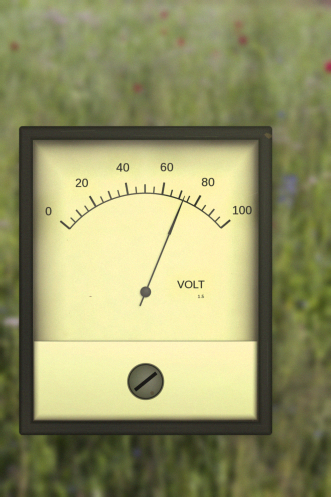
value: {"value": 72.5, "unit": "V"}
